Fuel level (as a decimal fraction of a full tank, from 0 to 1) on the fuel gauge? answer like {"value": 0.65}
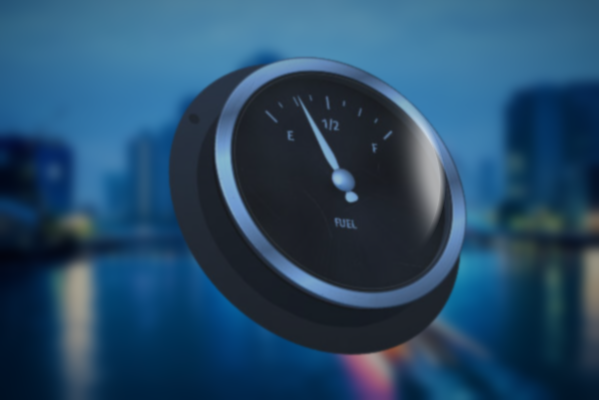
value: {"value": 0.25}
